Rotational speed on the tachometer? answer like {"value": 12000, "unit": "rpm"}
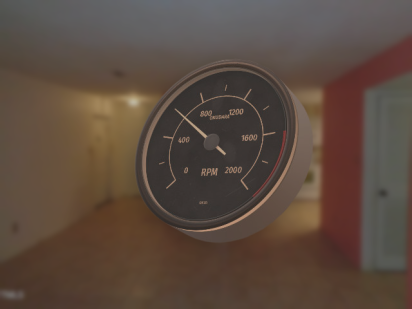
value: {"value": 600, "unit": "rpm"}
